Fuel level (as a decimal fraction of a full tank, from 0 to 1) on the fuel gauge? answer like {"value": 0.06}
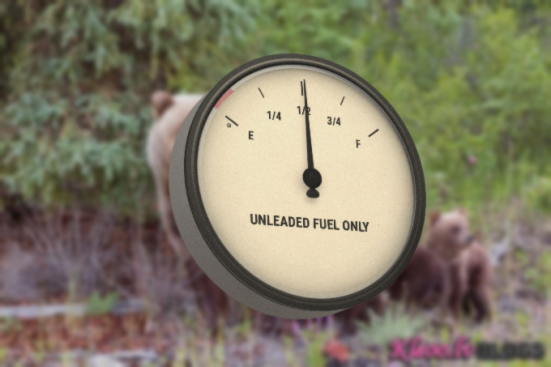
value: {"value": 0.5}
